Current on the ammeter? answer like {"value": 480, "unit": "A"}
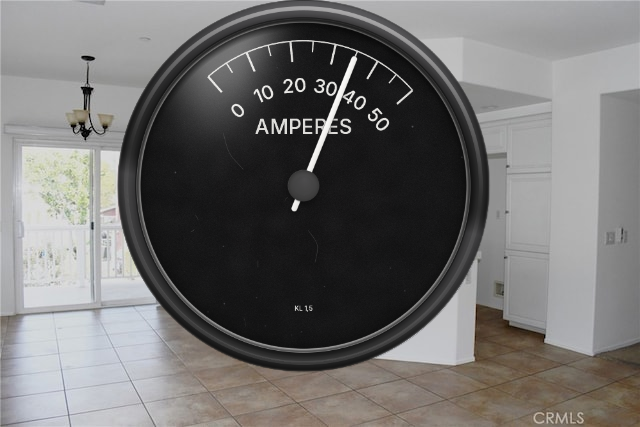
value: {"value": 35, "unit": "A"}
